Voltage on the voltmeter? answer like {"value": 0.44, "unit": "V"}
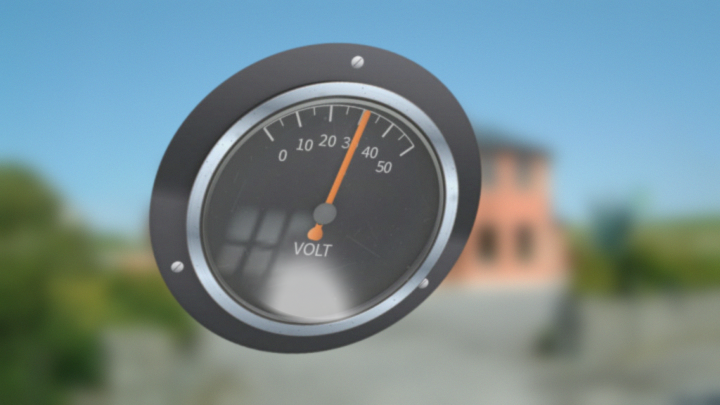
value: {"value": 30, "unit": "V"}
